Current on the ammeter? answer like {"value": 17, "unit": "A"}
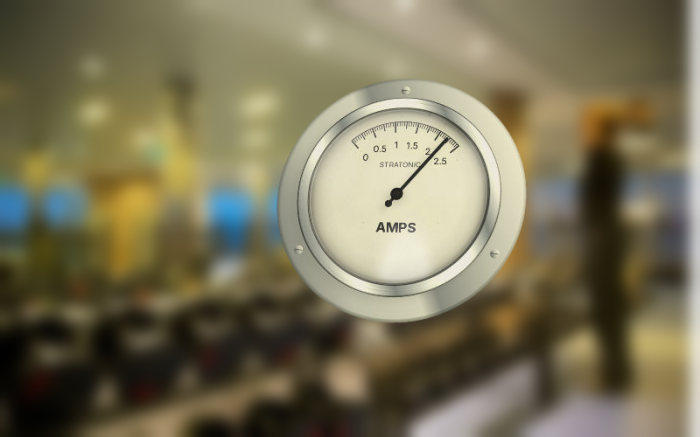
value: {"value": 2.25, "unit": "A"}
